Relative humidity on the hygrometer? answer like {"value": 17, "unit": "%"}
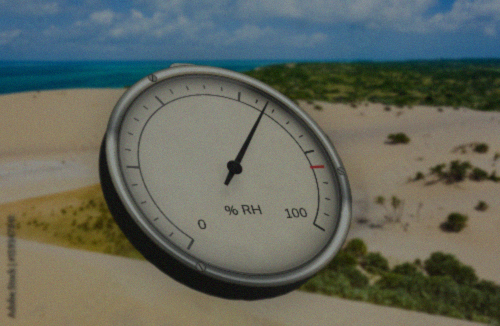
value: {"value": 66, "unit": "%"}
